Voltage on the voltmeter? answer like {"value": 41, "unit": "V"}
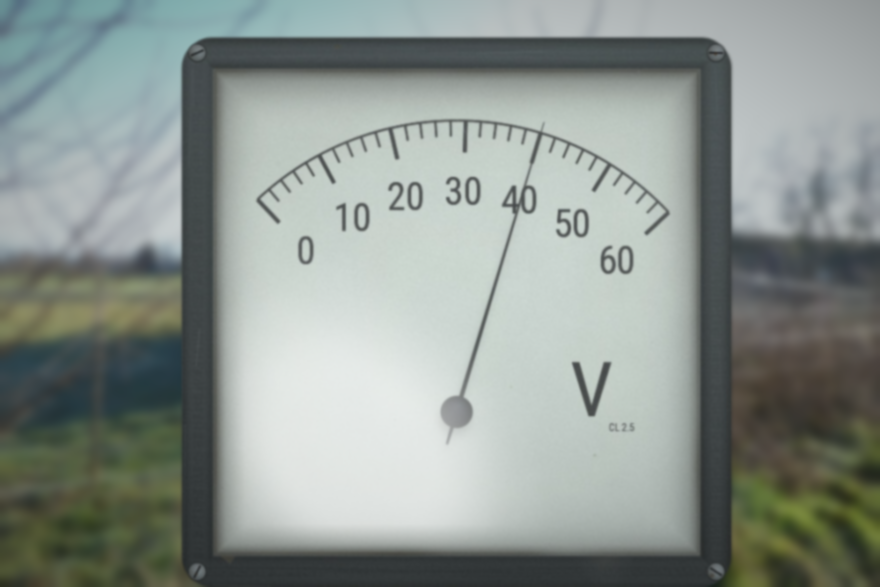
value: {"value": 40, "unit": "V"}
